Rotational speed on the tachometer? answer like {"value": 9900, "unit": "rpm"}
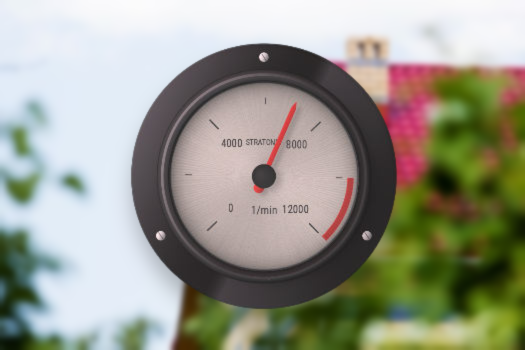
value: {"value": 7000, "unit": "rpm"}
